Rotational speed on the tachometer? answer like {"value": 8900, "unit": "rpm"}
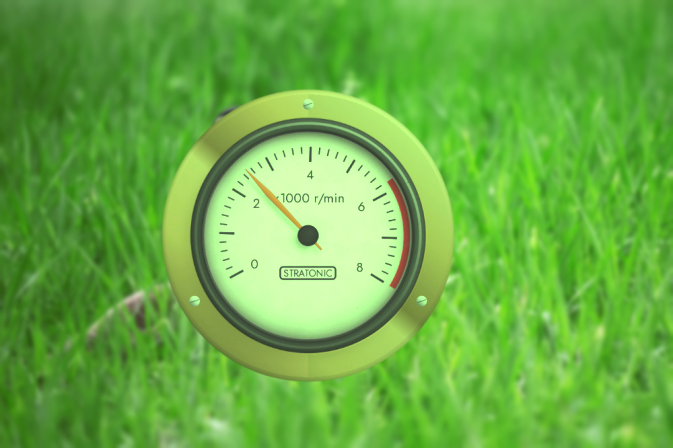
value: {"value": 2500, "unit": "rpm"}
